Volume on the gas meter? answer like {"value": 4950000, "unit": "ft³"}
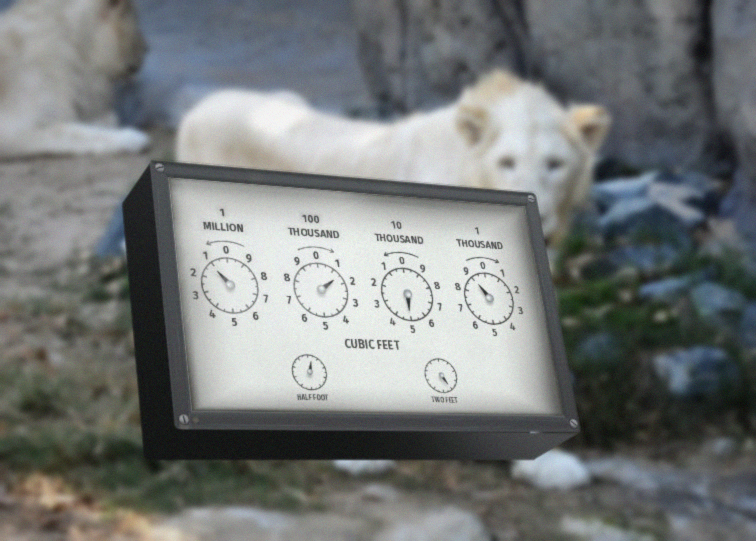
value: {"value": 114900, "unit": "ft³"}
